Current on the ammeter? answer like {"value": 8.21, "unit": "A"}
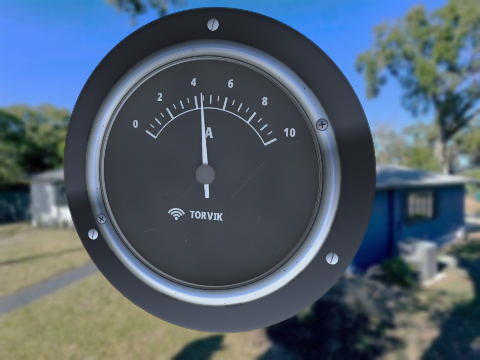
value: {"value": 4.5, "unit": "A"}
